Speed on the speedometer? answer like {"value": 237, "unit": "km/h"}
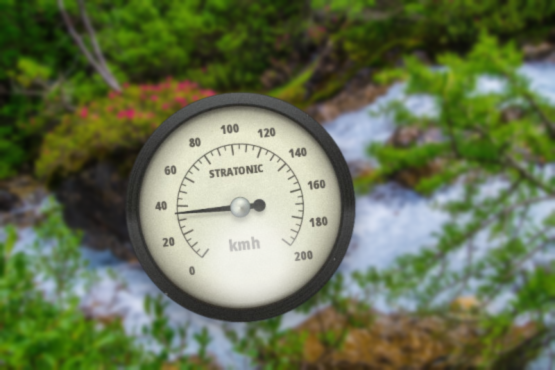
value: {"value": 35, "unit": "km/h"}
